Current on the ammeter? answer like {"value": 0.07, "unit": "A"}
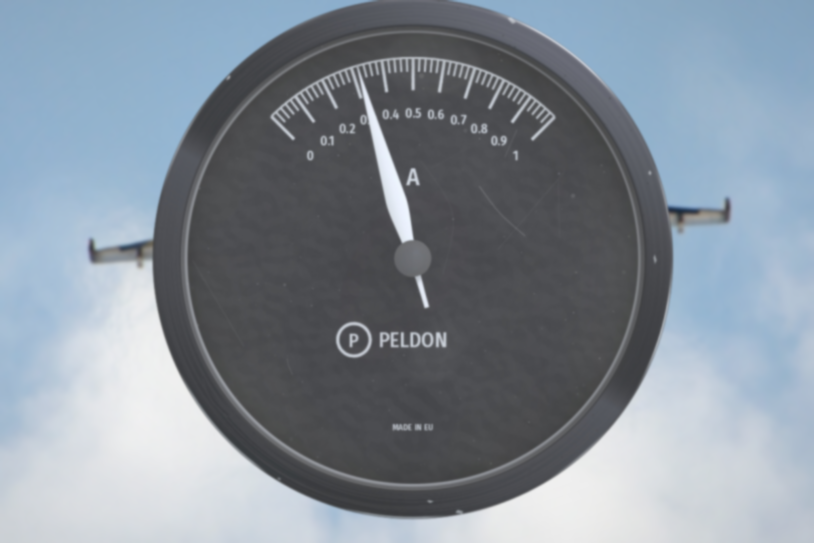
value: {"value": 0.32, "unit": "A"}
